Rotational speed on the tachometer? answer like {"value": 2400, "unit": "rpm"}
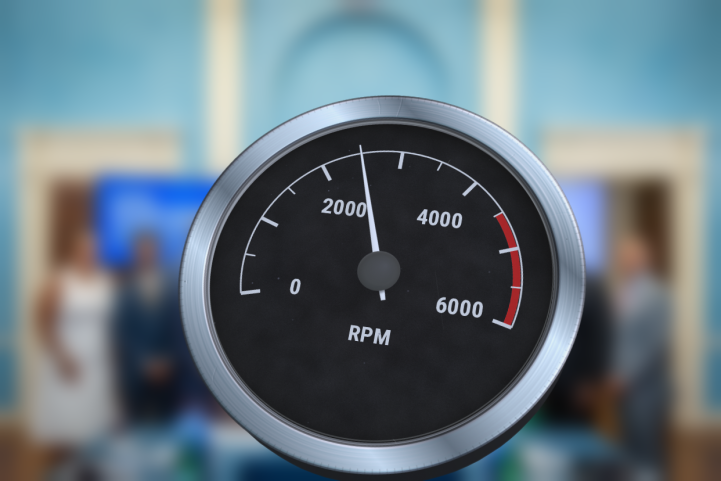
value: {"value": 2500, "unit": "rpm"}
